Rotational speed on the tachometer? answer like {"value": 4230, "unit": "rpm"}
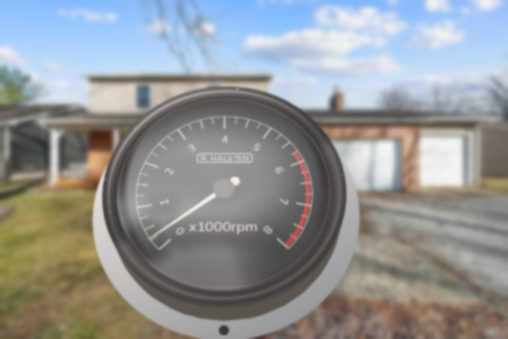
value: {"value": 250, "unit": "rpm"}
